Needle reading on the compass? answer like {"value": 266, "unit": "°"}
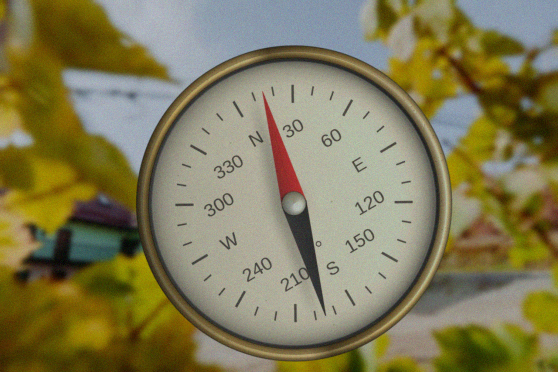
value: {"value": 15, "unit": "°"}
